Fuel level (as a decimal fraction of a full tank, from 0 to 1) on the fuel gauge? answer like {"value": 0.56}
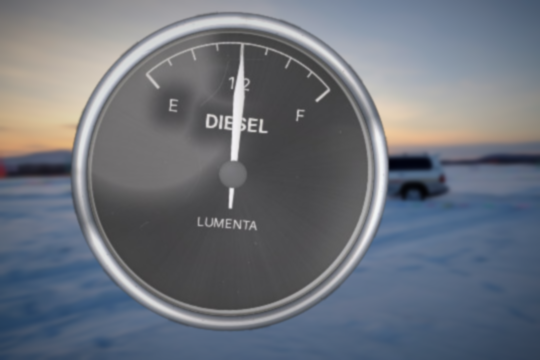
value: {"value": 0.5}
